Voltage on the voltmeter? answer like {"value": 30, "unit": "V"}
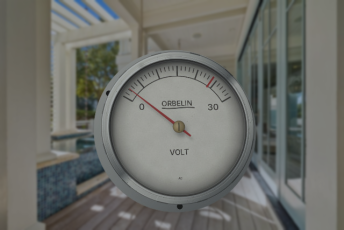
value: {"value": 2, "unit": "V"}
